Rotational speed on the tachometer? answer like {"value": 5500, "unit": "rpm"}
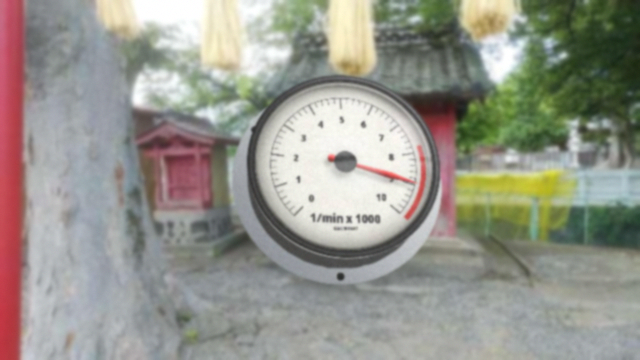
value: {"value": 9000, "unit": "rpm"}
